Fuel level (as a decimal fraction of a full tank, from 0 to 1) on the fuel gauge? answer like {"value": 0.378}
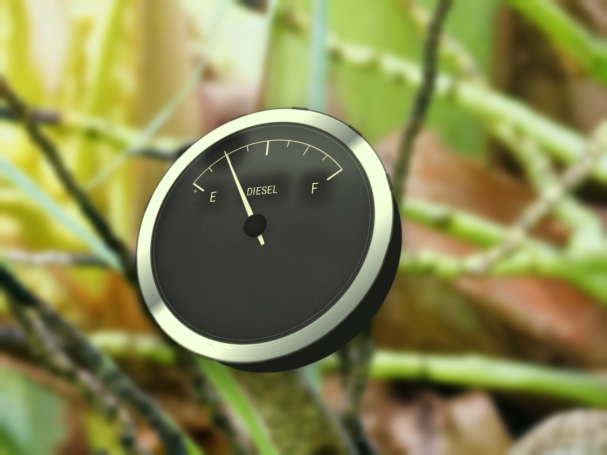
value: {"value": 0.25}
